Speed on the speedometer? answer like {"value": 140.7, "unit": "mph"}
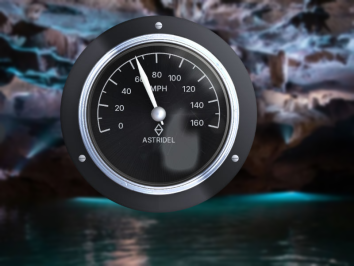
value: {"value": 65, "unit": "mph"}
